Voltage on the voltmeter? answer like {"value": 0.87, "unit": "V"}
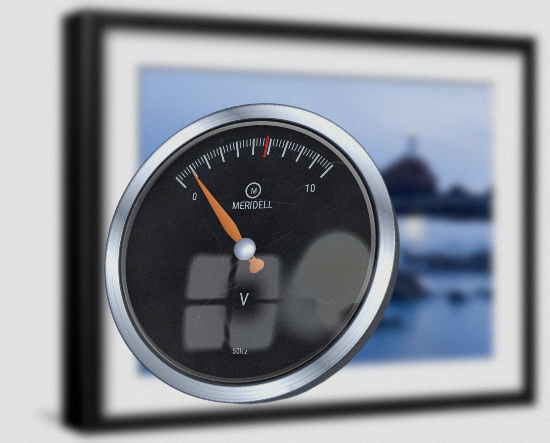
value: {"value": 1, "unit": "V"}
